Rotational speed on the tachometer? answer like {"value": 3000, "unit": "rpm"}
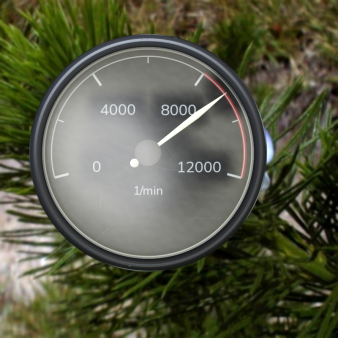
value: {"value": 9000, "unit": "rpm"}
